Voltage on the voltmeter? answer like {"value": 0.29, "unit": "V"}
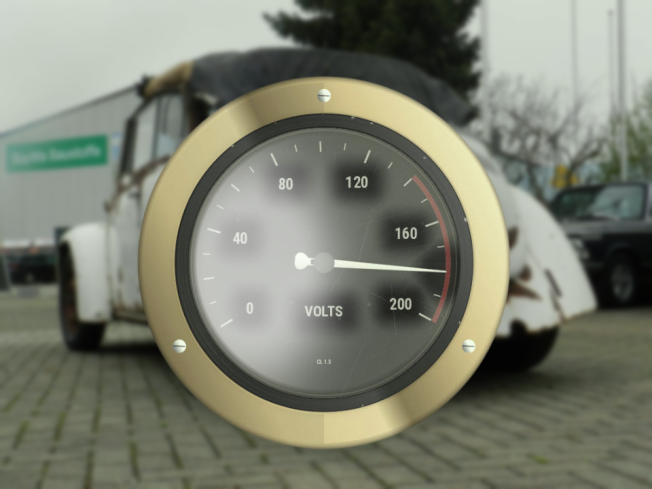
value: {"value": 180, "unit": "V"}
